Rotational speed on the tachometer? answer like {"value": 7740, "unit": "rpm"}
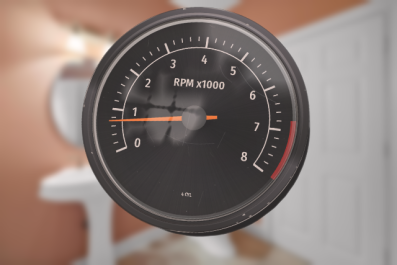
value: {"value": 700, "unit": "rpm"}
